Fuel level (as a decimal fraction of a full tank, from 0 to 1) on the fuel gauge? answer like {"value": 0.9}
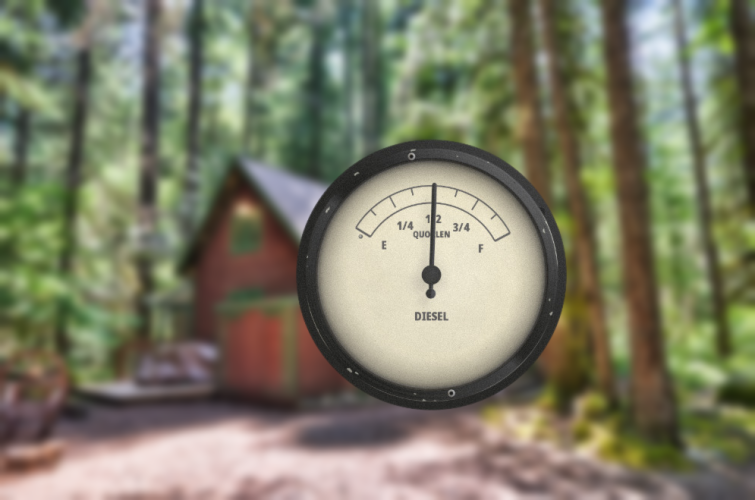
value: {"value": 0.5}
